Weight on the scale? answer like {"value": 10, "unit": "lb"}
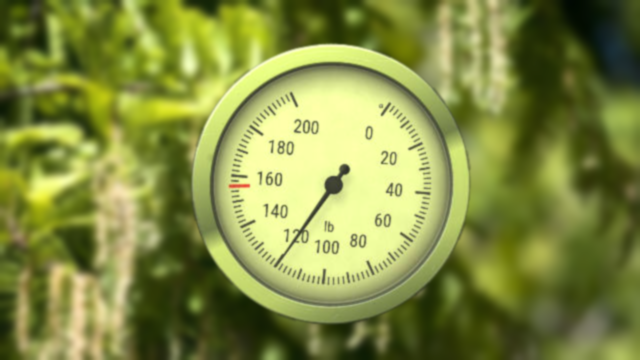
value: {"value": 120, "unit": "lb"}
